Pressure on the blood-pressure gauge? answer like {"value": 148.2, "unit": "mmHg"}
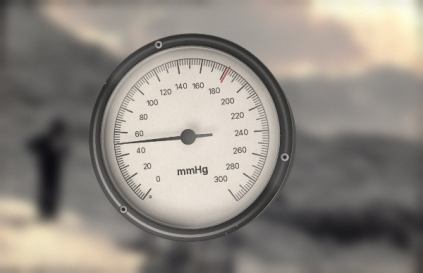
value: {"value": 50, "unit": "mmHg"}
